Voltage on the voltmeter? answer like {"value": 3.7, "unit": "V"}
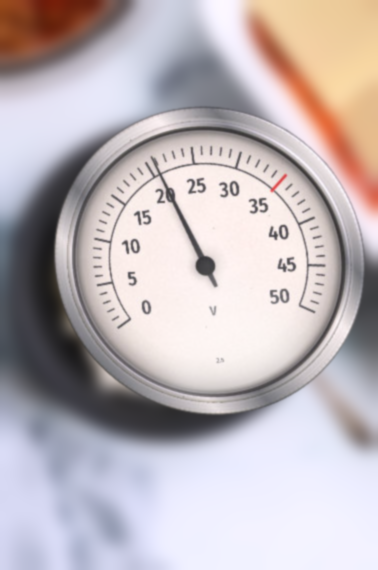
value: {"value": 21, "unit": "V"}
